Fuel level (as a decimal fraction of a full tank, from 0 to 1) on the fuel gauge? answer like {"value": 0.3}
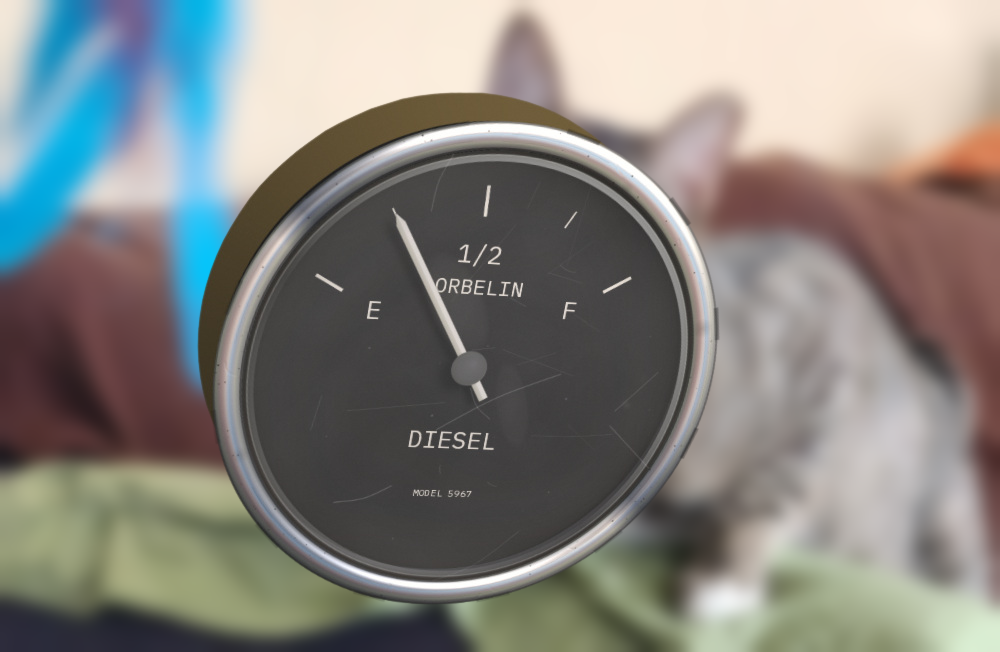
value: {"value": 0.25}
